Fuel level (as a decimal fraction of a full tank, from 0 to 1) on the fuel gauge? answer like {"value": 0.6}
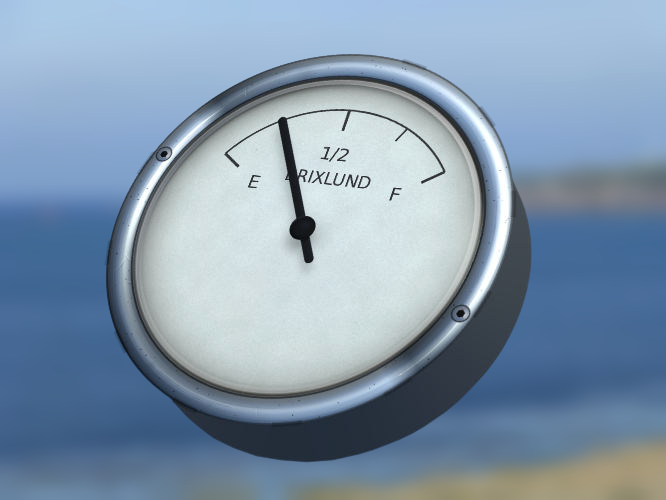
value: {"value": 0.25}
